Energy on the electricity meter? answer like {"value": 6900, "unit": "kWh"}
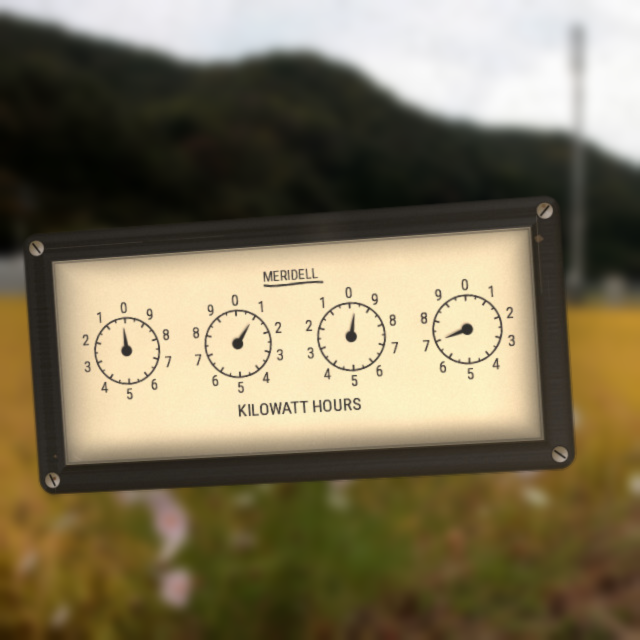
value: {"value": 97, "unit": "kWh"}
